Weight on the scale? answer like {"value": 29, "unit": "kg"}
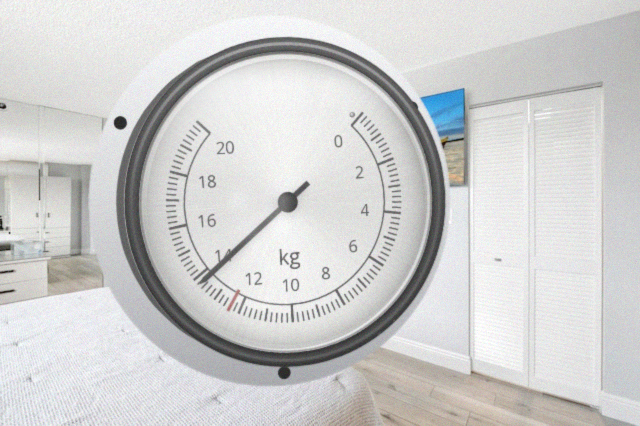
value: {"value": 13.8, "unit": "kg"}
